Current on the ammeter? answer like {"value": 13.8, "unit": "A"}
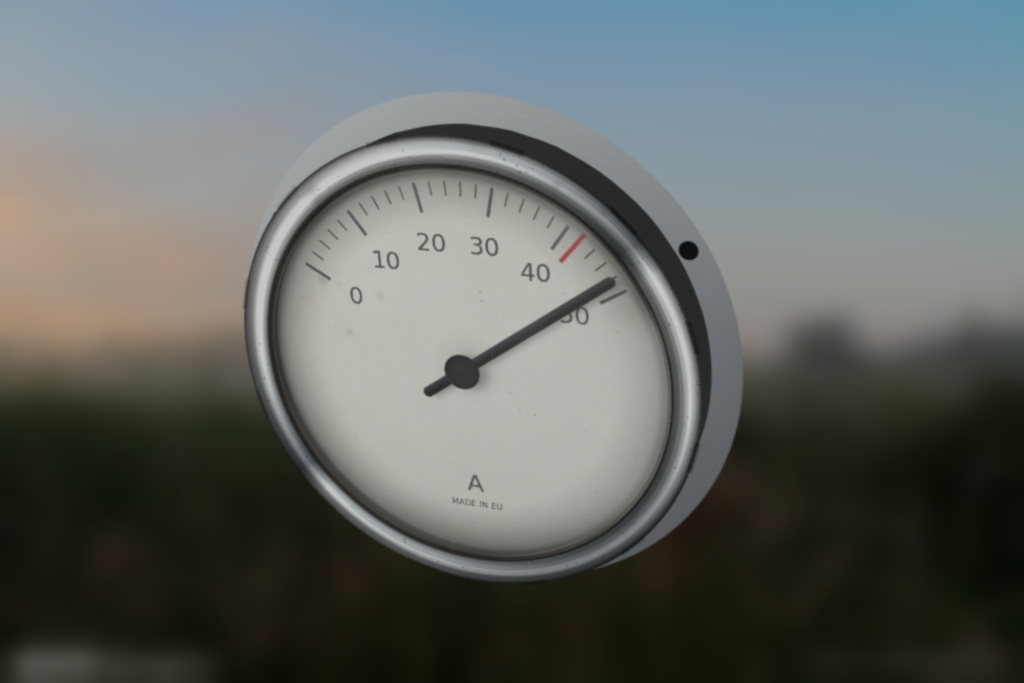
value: {"value": 48, "unit": "A"}
